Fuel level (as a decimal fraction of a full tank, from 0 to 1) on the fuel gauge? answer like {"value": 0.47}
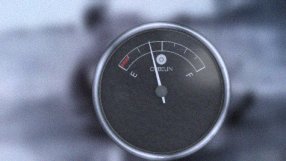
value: {"value": 0.375}
